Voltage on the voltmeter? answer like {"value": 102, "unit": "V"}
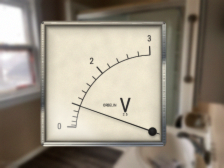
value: {"value": 1, "unit": "V"}
